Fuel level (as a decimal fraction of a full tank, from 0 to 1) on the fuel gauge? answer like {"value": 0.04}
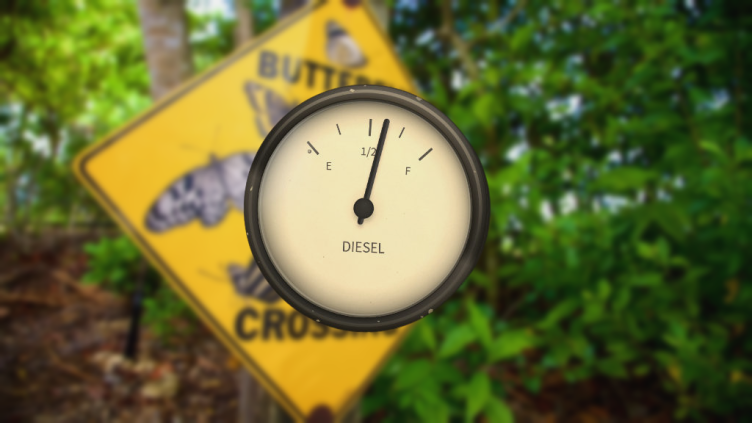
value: {"value": 0.625}
